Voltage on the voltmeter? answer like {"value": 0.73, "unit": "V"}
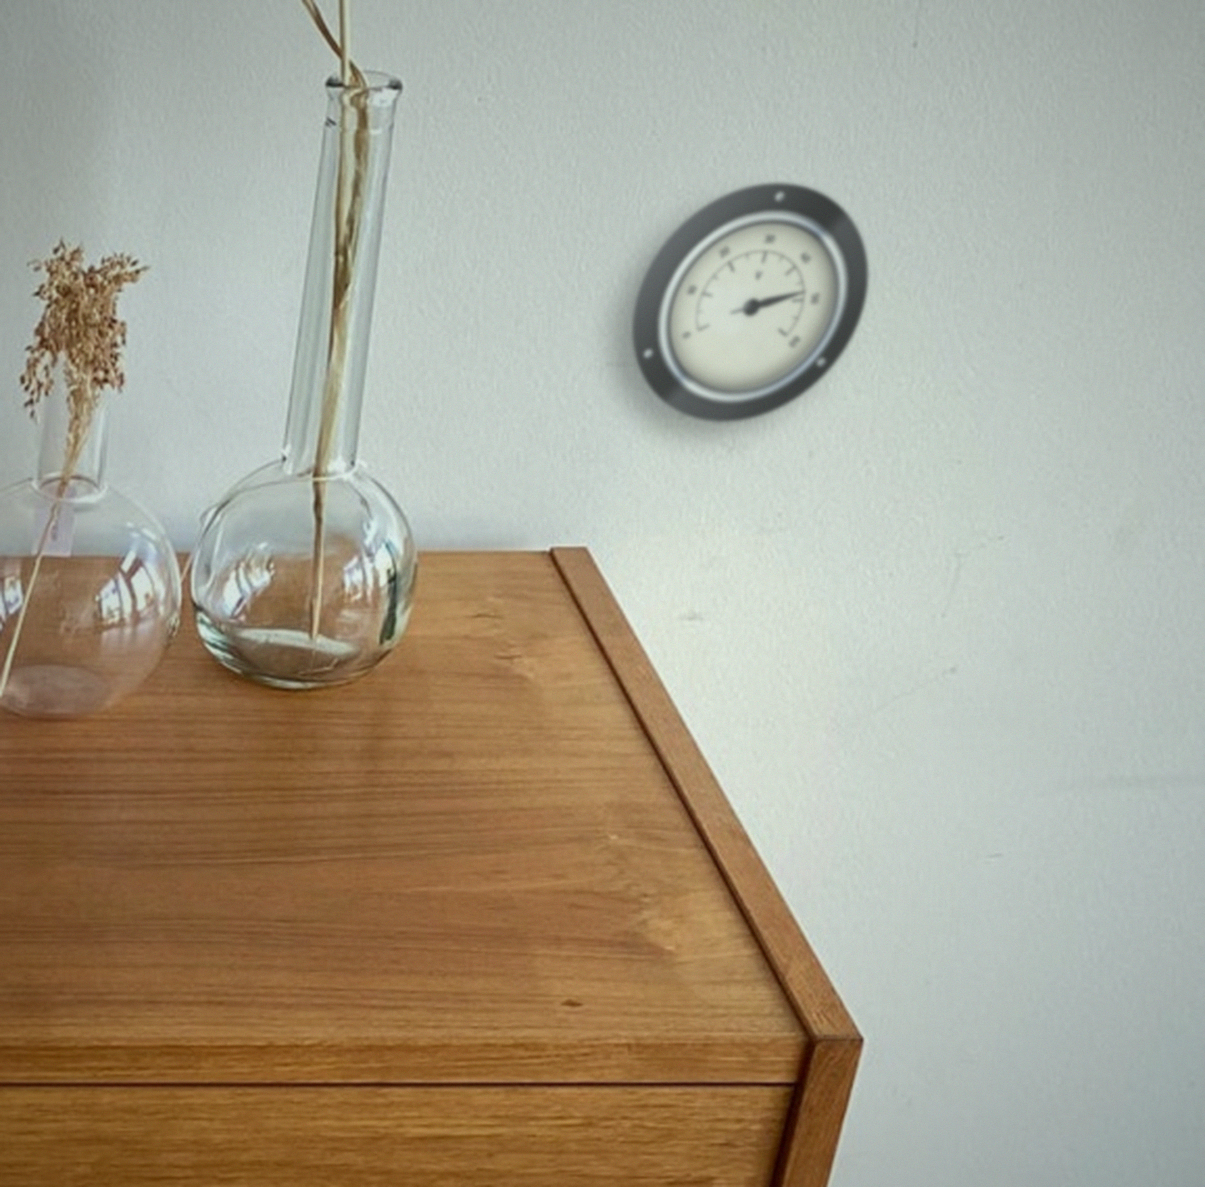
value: {"value": 47.5, "unit": "V"}
